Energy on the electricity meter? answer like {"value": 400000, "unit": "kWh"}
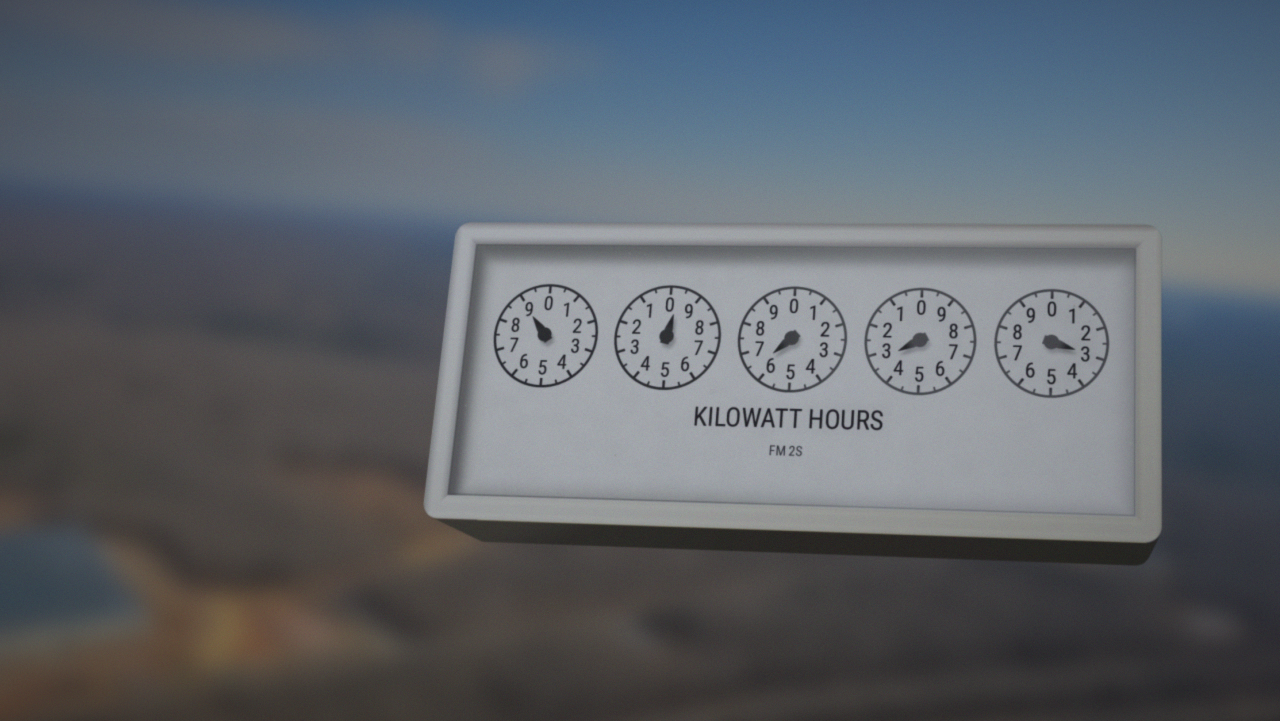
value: {"value": 89633, "unit": "kWh"}
